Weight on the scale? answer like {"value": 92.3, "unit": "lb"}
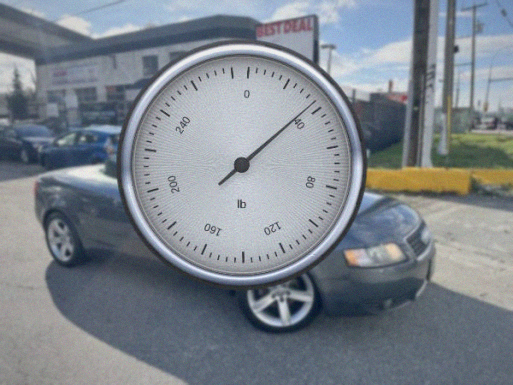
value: {"value": 36, "unit": "lb"}
